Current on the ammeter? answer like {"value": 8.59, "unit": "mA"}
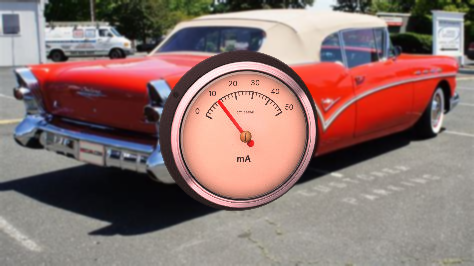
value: {"value": 10, "unit": "mA"}
